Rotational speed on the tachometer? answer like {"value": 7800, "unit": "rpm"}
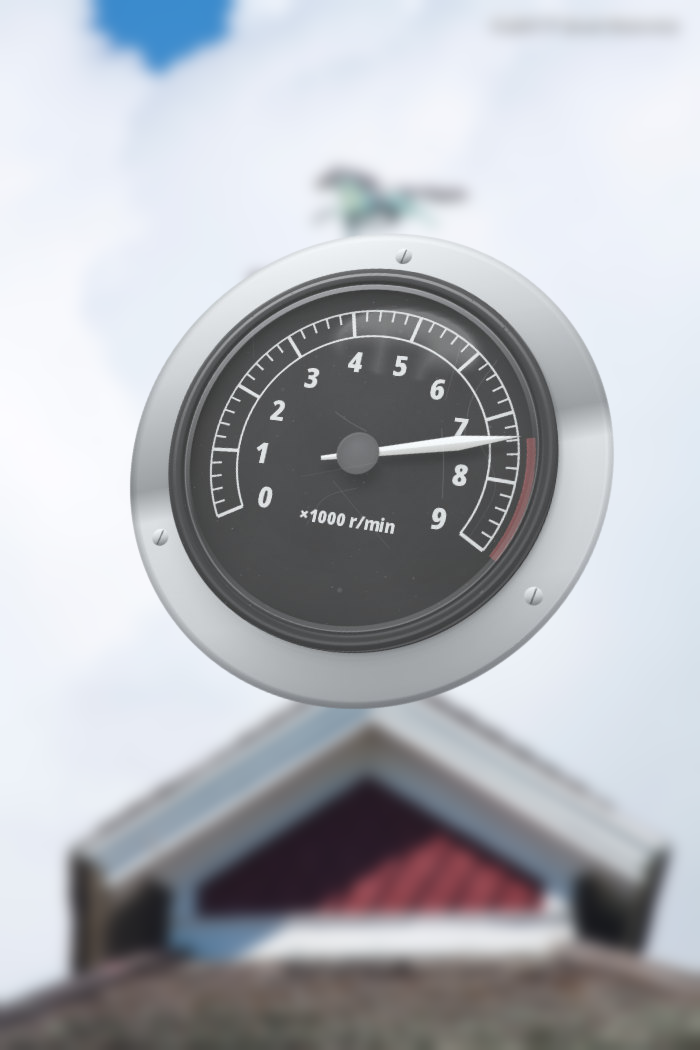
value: {"value": 7400, "unit": "rpm"}
